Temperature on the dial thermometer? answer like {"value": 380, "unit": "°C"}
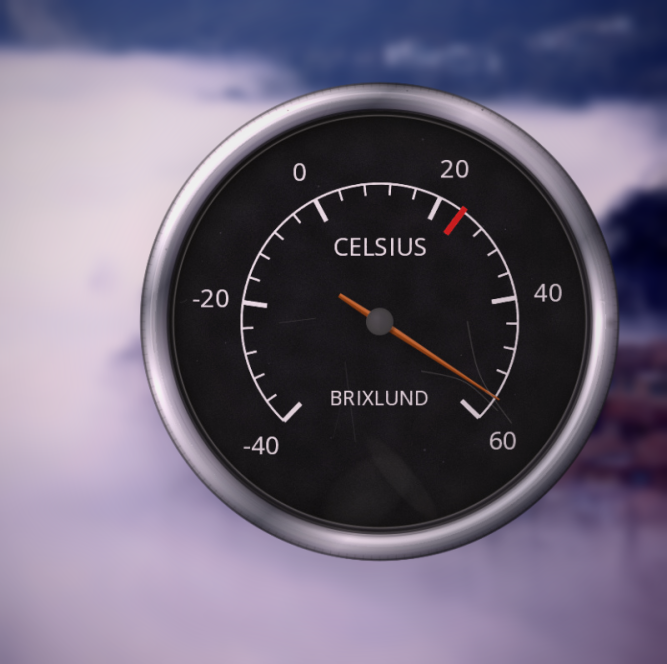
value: {"value": 56, "unit": "°C"}
